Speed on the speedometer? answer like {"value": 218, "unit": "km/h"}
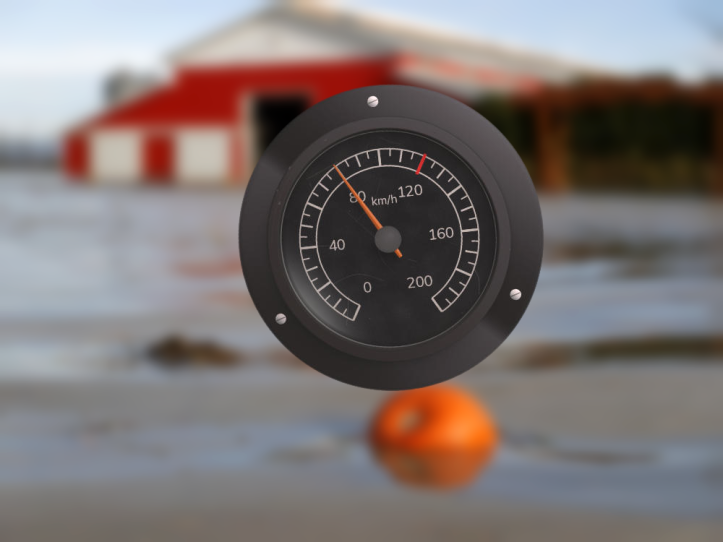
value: {"value": 80, "unit": "km/h"}
